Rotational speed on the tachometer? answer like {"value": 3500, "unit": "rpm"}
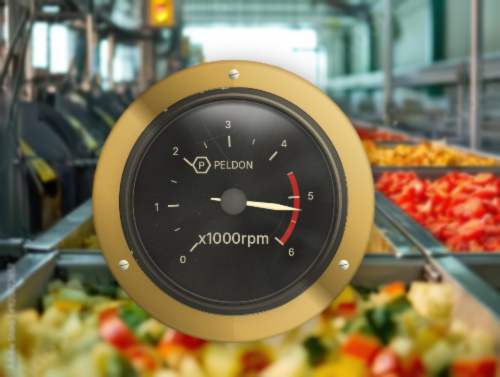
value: {"value": 5250, "unit": "rpm"}
